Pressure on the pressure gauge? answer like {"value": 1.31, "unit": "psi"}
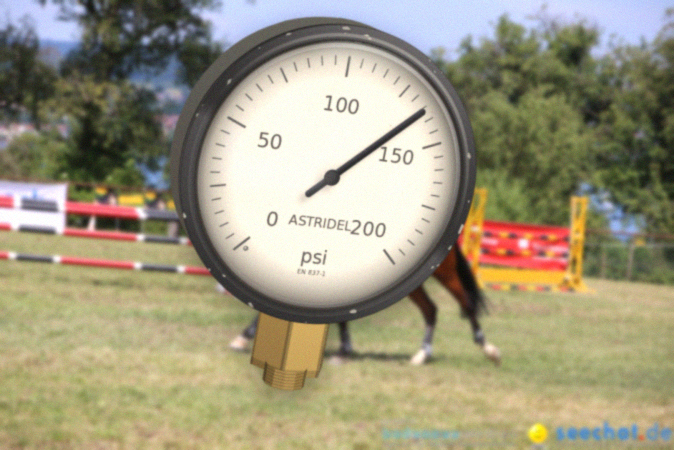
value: {"value": 135, "unit": "psi"}
